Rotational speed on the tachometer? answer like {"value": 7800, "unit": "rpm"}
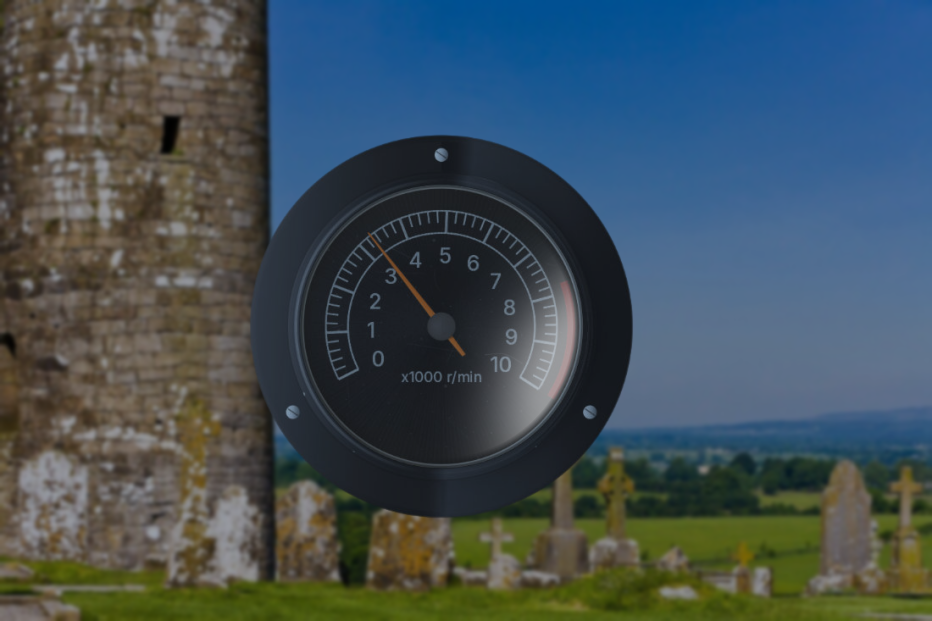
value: {"value": 3300, "unit": "rpm"}
